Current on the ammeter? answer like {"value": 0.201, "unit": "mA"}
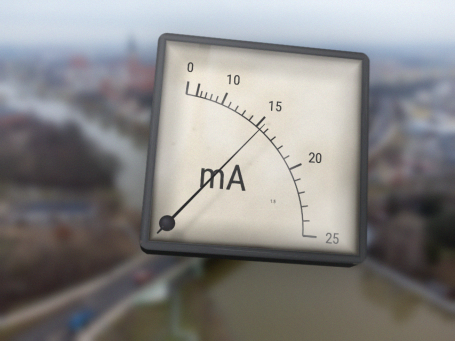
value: {"value": 15.5, "unit": "mA"}
